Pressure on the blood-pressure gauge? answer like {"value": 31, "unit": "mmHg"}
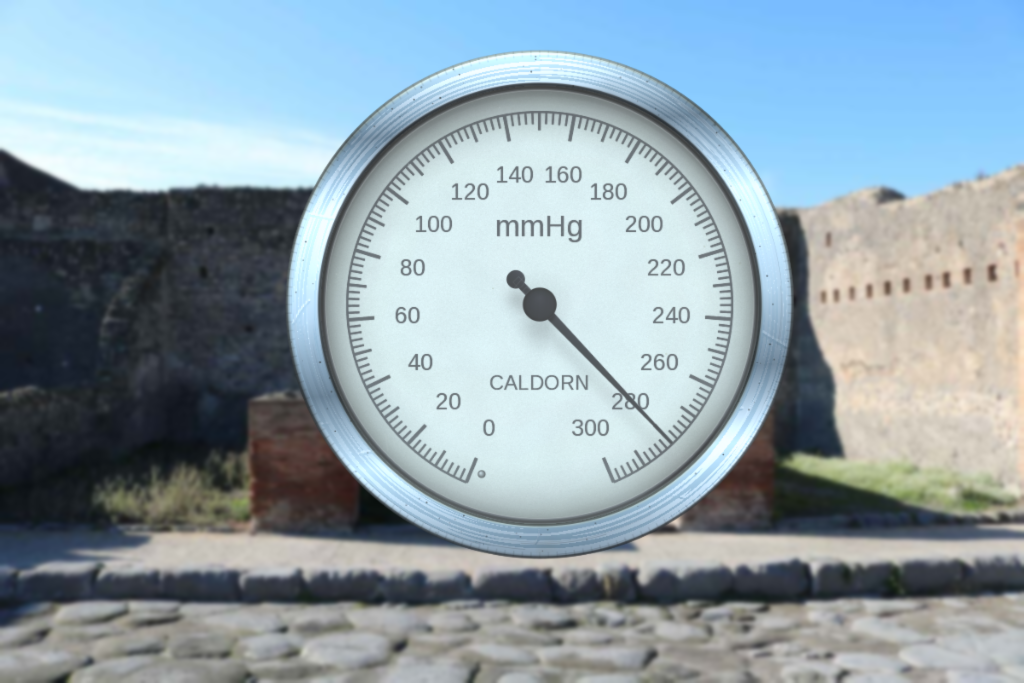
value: {"value": 280, "unit": "mmHg"}
